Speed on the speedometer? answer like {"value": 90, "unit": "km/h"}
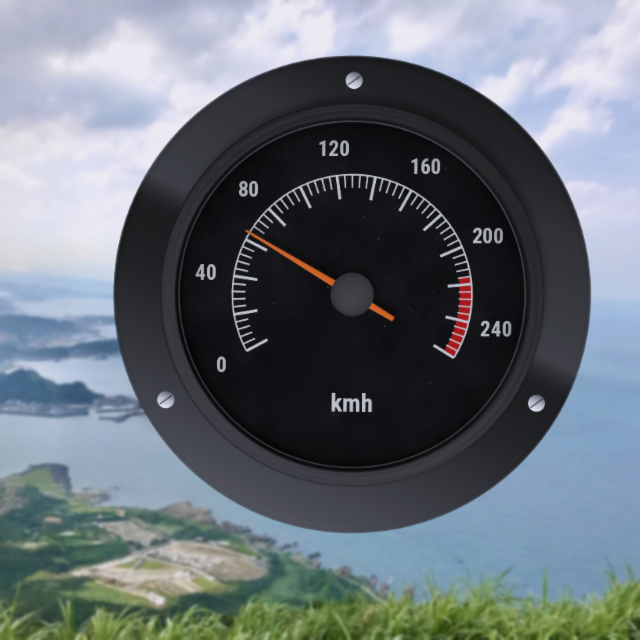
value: {"value": 64, "unit": "km/h"}
